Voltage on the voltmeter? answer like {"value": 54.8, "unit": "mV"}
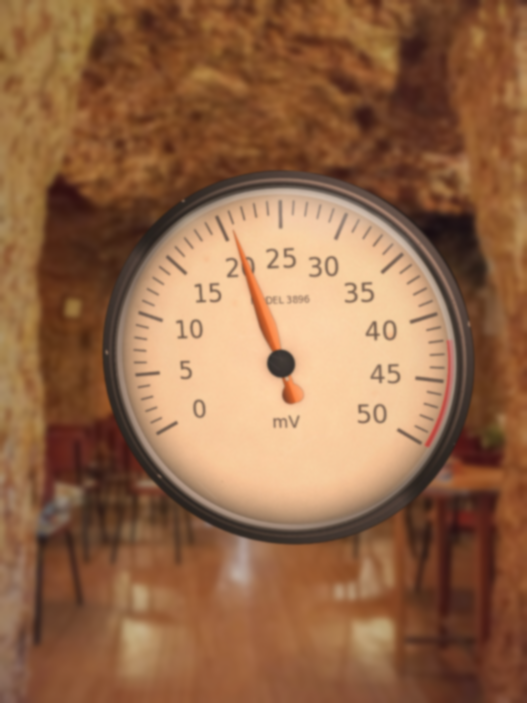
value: {"value": 21, "unit": "mV"}
